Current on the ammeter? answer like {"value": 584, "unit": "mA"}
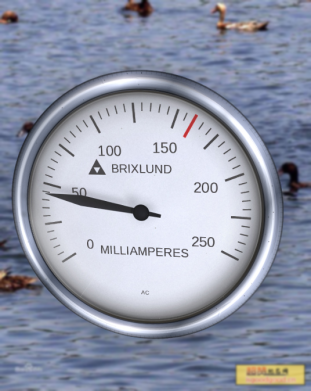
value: {"value": 45, "unit": "mA"}
